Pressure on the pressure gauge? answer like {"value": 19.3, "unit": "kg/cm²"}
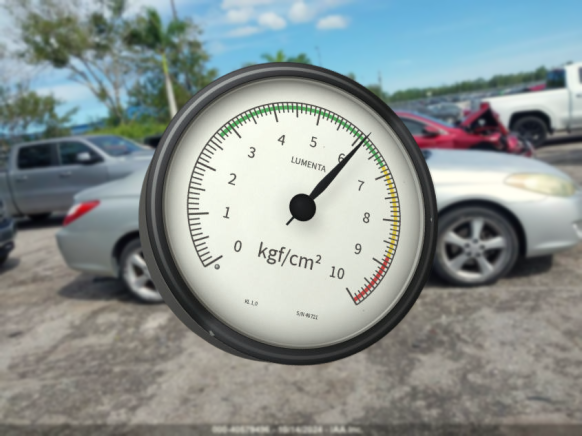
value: {"value": 6.1, "unit": "kg/cm²"}
